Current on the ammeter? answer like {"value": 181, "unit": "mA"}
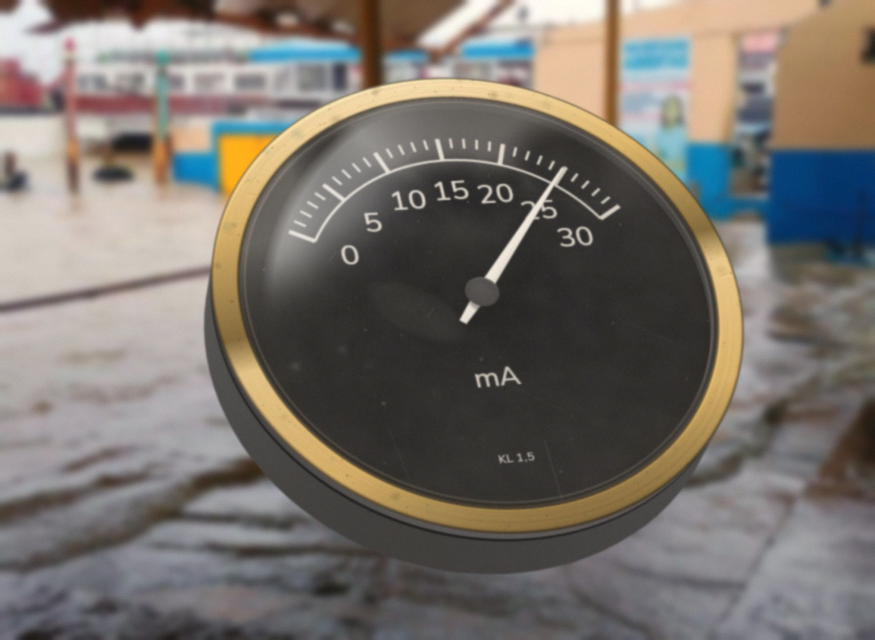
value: {"value": 25, "unit": "mA"}
